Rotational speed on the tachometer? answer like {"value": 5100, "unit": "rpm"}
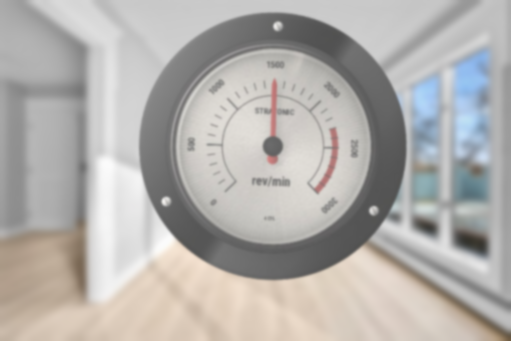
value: {"value": 1500, "unit": "rpm"}
